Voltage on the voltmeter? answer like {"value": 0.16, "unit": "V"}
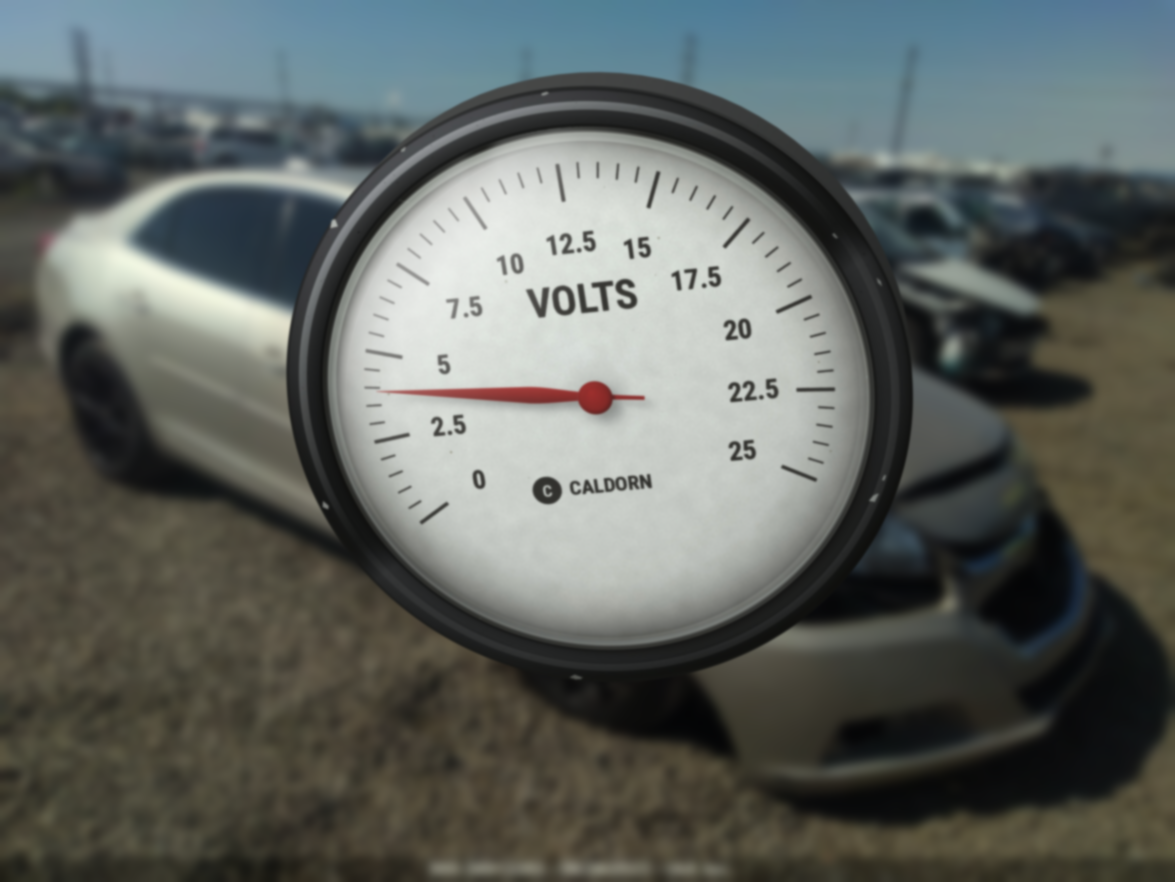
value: {"value": 4, "unit": "V"}
